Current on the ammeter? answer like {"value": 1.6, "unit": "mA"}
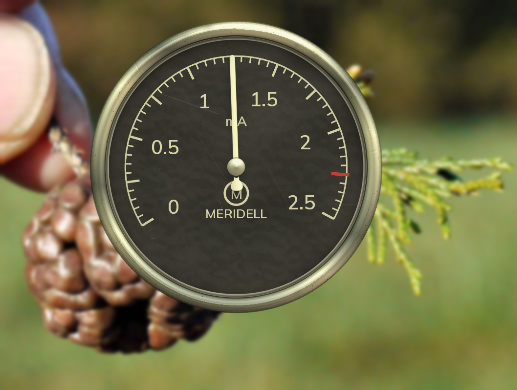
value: {"value": 1.25, "unit": "mA"}
